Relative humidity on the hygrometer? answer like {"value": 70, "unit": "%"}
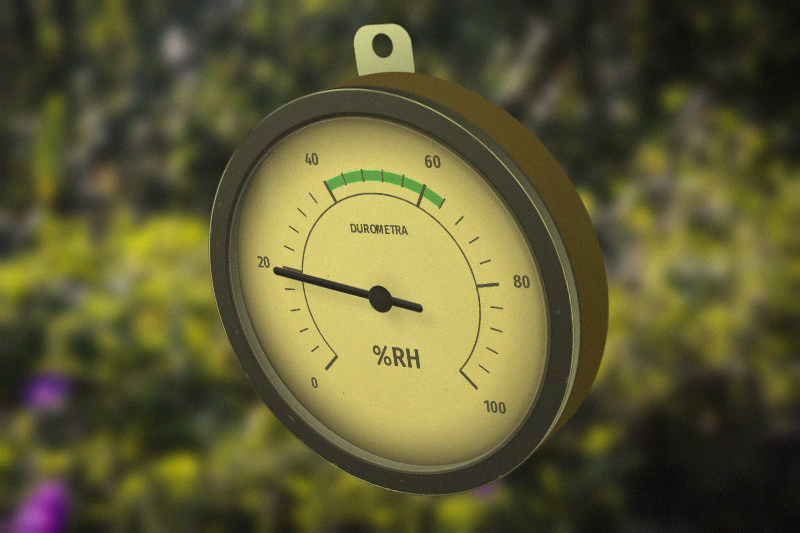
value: {"value": 20, "unit": "%"}
